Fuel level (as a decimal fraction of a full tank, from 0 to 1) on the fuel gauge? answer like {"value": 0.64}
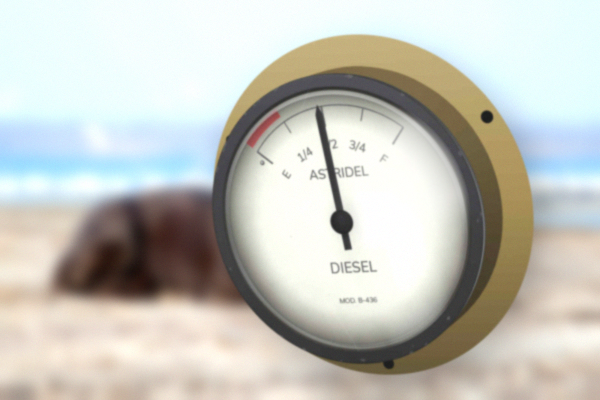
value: {"value": 0.5}
